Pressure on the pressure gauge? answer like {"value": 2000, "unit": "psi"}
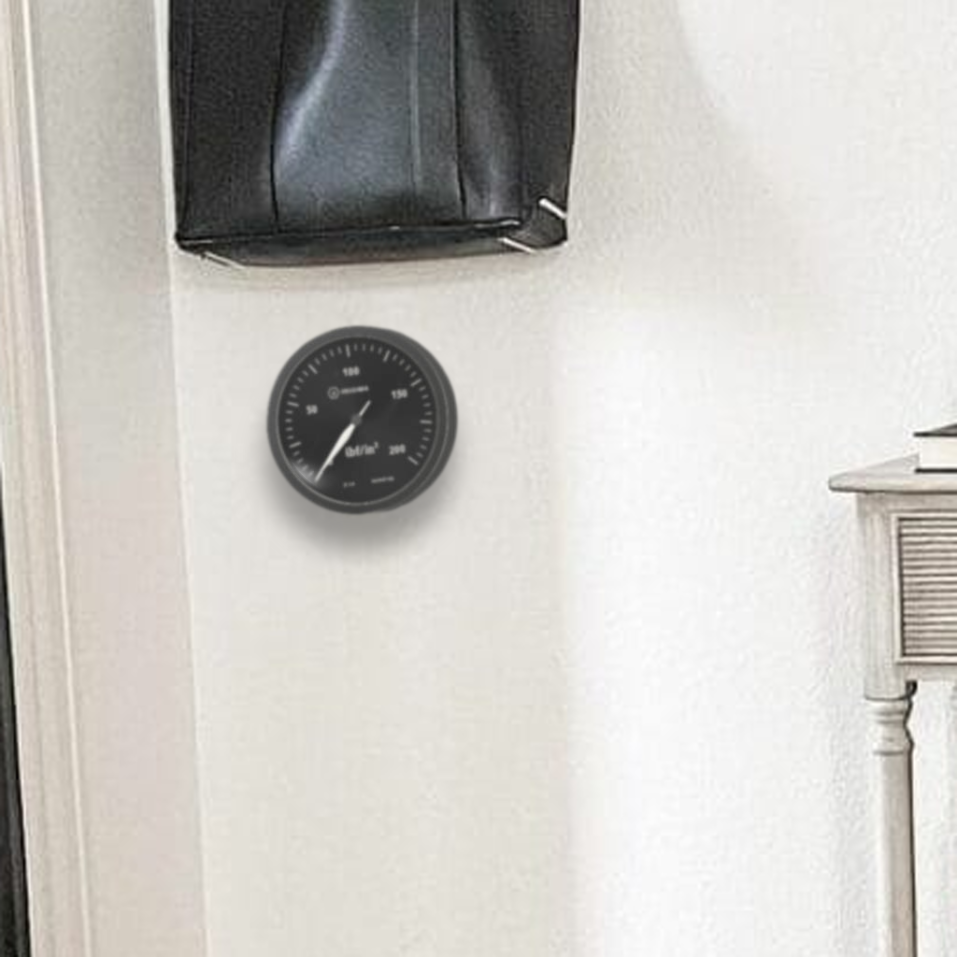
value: {"value": 0, "unit": "psi"}
